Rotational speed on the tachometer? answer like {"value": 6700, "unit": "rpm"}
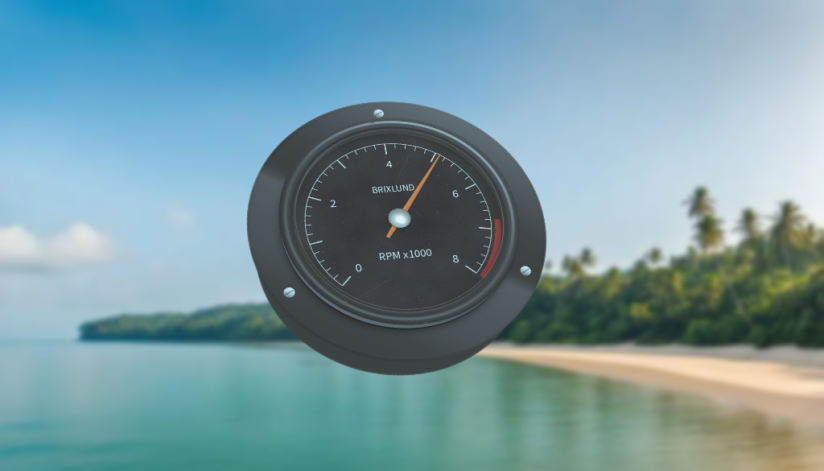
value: {"value": 5100, "unit": "rpm"}
